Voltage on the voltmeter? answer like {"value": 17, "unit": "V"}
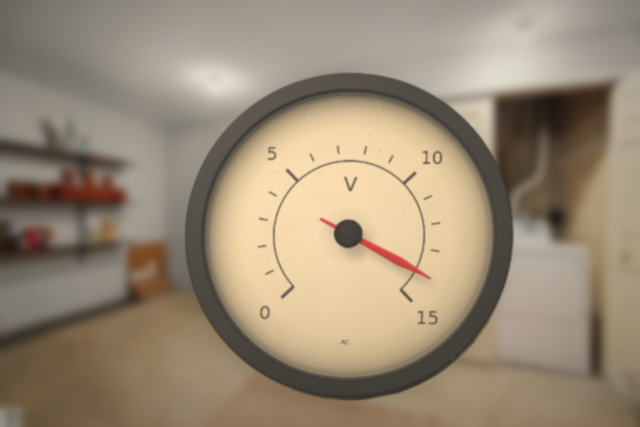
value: {"value": 14, "unit": "V"}
